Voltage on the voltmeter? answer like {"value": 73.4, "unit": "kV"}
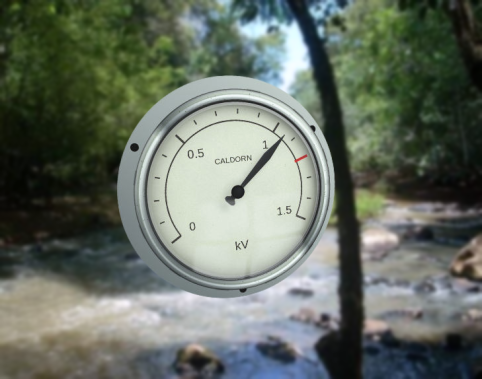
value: {"value": 1.05, "unit": "kV"}
